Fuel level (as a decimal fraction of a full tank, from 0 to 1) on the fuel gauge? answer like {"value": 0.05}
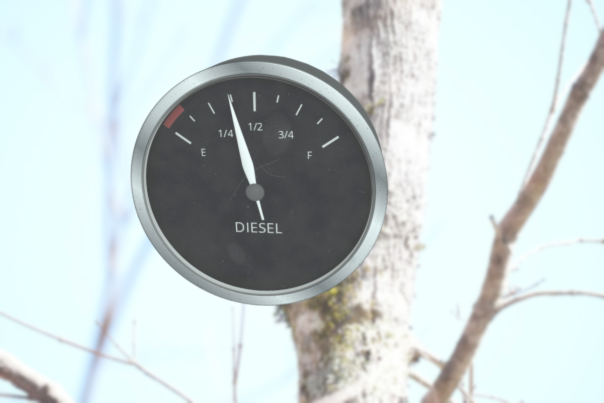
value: {"value": 0.375}
